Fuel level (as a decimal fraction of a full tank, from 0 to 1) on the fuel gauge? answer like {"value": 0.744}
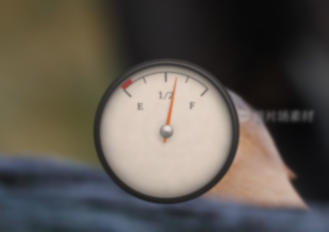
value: {"value": 0.625}
